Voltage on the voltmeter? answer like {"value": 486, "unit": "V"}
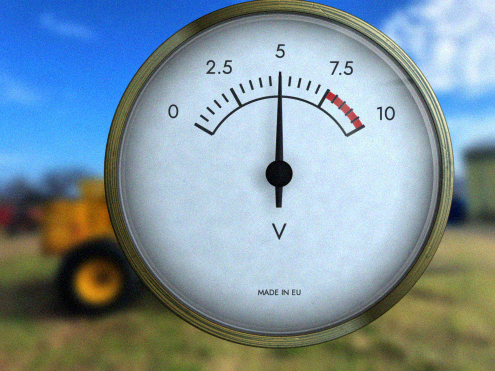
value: {"value": 5, "unit": "V"}
